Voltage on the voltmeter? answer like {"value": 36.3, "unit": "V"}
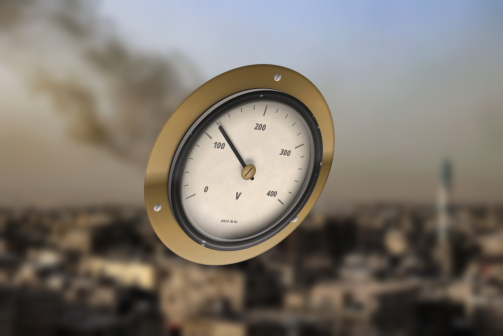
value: {"value": 120, "unit": "V"}
